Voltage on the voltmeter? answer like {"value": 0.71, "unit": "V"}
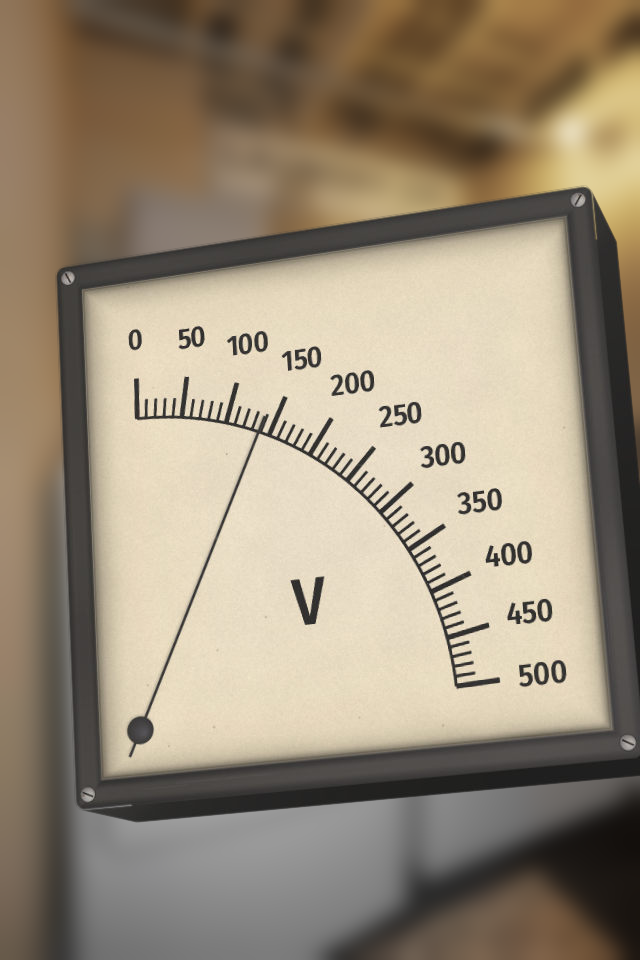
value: {"value": 140, "unit": "V"}
